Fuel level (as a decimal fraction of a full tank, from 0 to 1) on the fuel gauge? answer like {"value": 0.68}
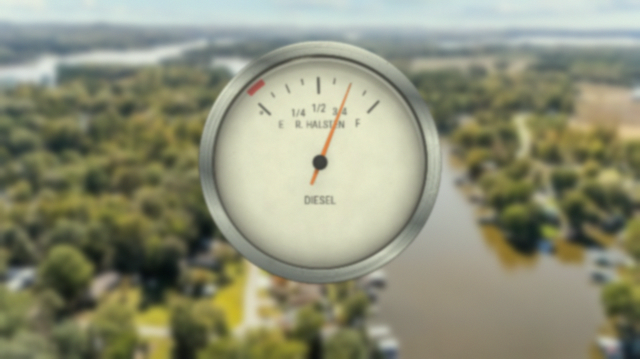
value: {"value": 0.75}
